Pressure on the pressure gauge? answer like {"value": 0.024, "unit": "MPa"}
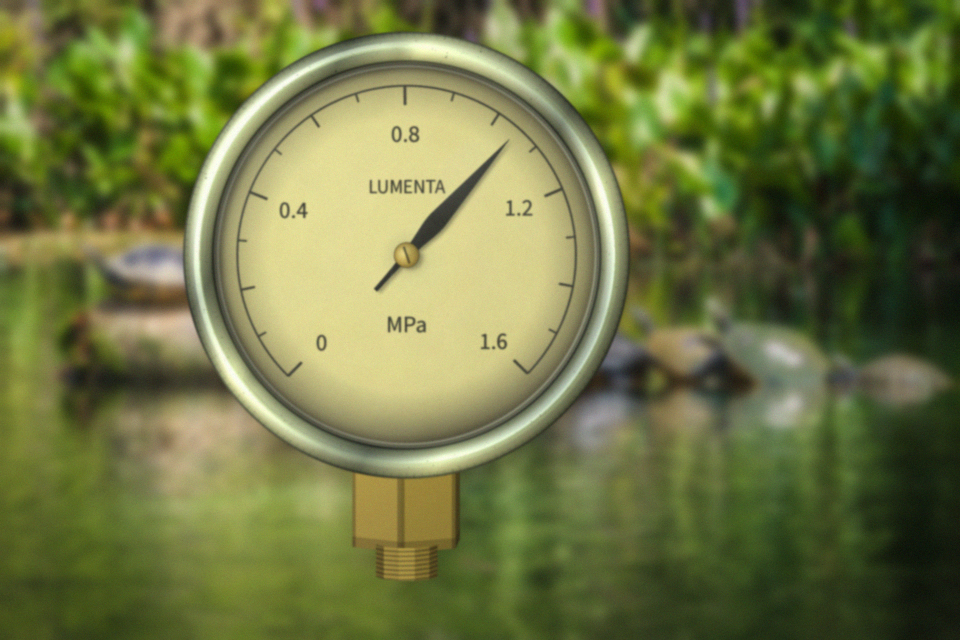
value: {"value": 1.05, "unit": "MPa"}
